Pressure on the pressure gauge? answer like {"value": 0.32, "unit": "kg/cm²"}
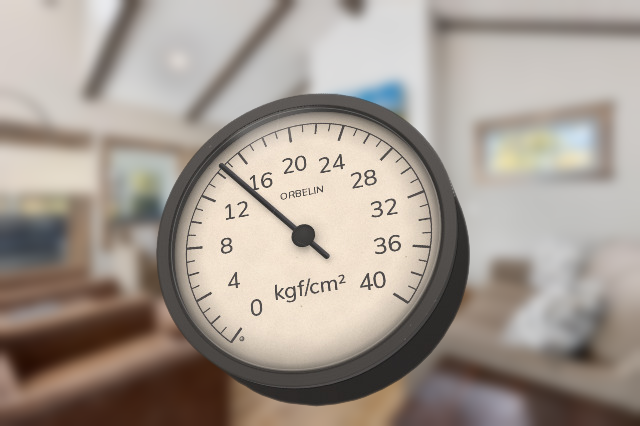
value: {"value": 14.5, "unit": "kg/cm²"}
